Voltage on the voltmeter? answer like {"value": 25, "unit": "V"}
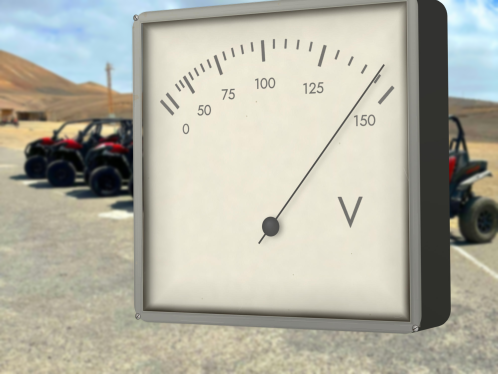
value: {"value": 145, "unit": "V"}
